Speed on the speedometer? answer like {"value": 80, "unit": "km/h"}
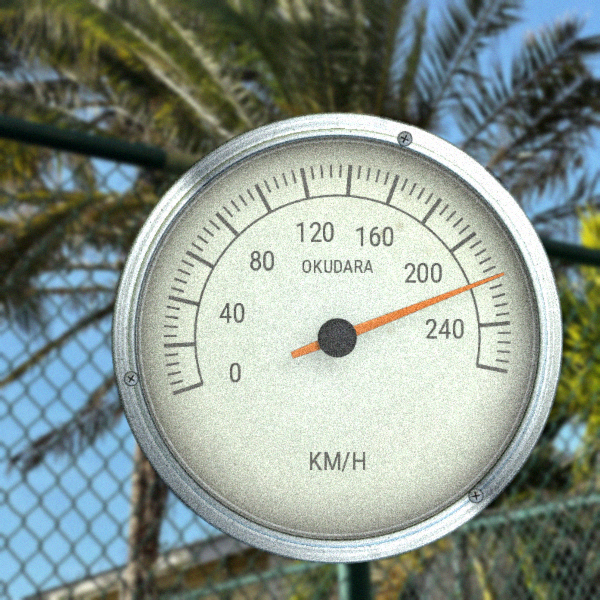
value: {"value": 220, "unit": "km/h"}
